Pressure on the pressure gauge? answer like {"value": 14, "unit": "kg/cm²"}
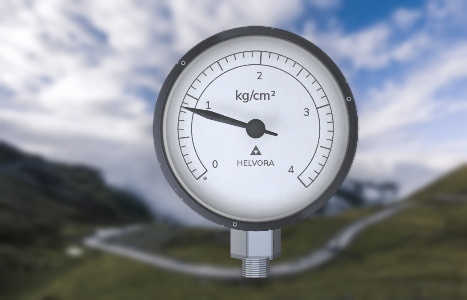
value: {"value": 0.85, "unit": "kg/cm²"}
